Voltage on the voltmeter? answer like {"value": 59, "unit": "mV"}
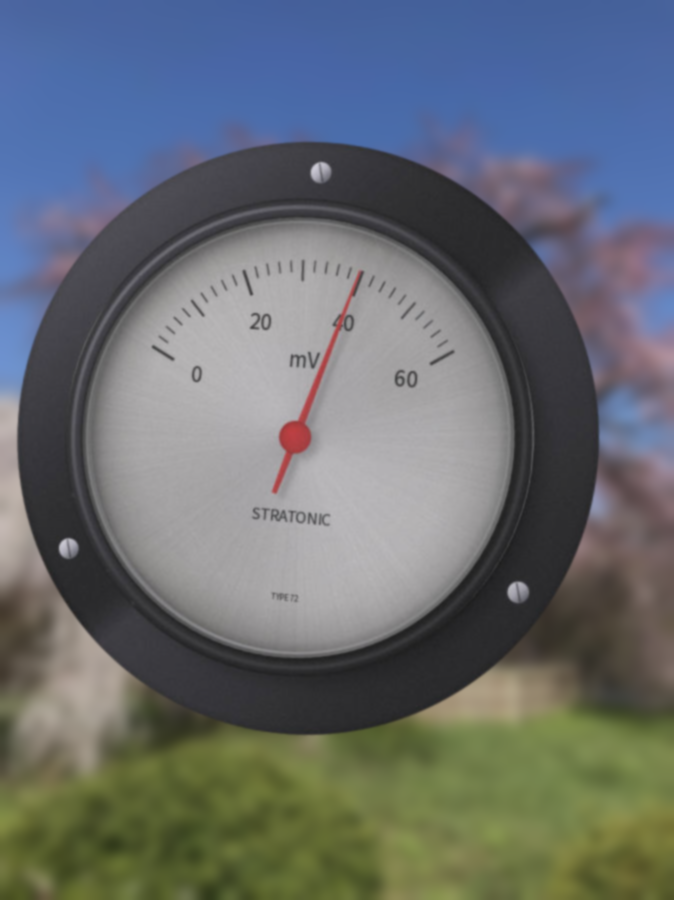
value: {"value": 40, "unit": "mV"}
